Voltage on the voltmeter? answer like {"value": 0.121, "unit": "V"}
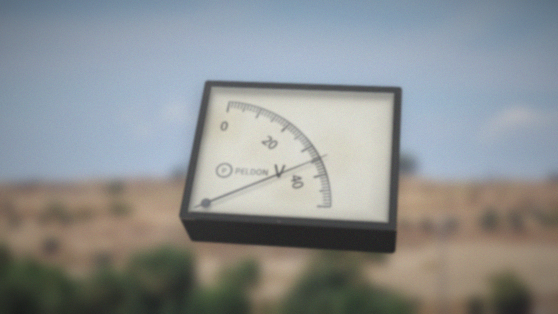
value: {"value": 35, "unit": "V"}
